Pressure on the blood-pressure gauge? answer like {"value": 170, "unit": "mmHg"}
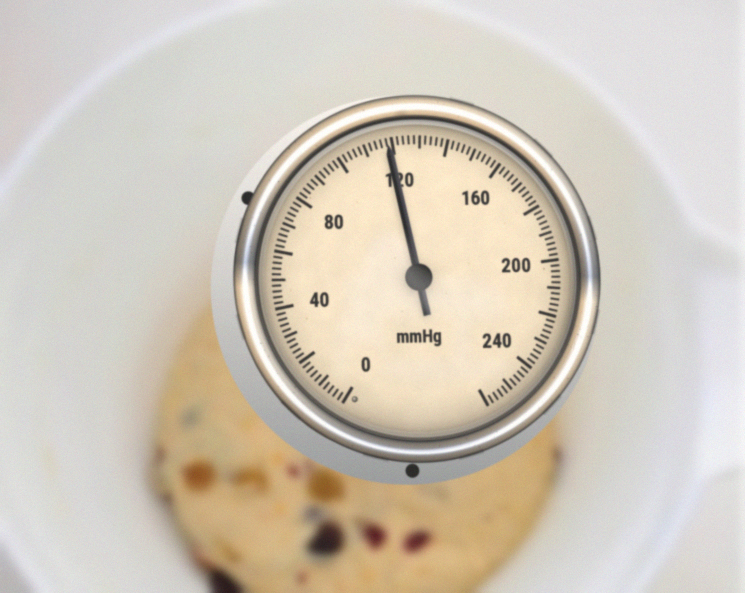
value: {"value": 118, "unit": "mmHg"}
